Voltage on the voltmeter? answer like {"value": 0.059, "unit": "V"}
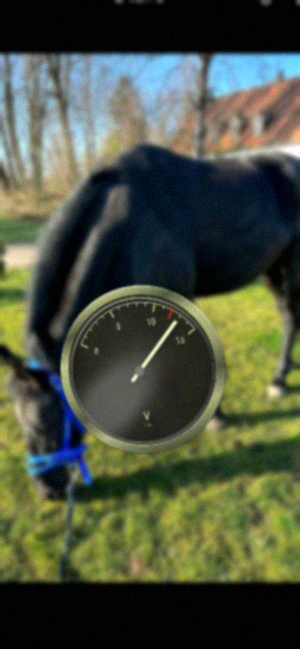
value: {"value": 13, "unit": "V"}
